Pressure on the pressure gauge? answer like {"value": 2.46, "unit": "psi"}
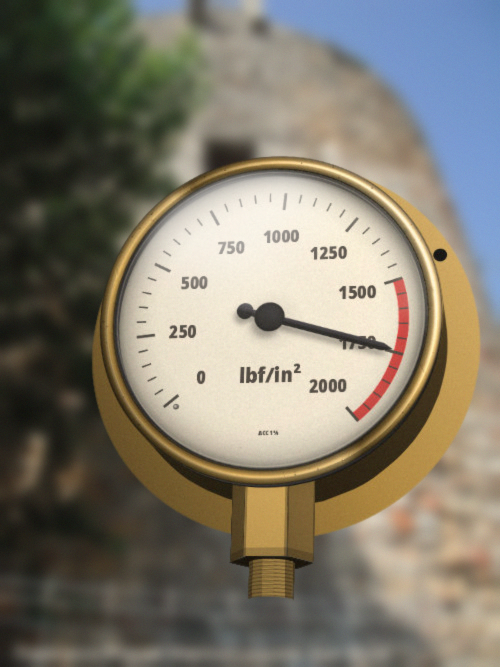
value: {"value": 1750, "unit": "psi"}
